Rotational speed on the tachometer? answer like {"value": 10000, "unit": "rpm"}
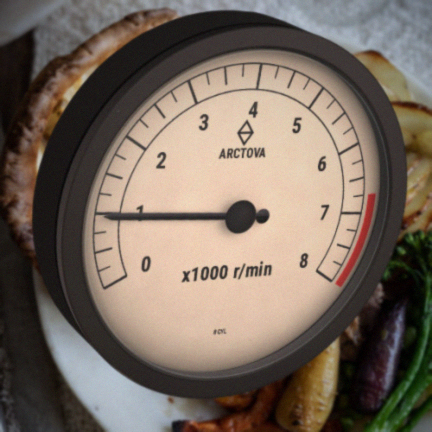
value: {"value": 1000, "unit": "rpm"}
